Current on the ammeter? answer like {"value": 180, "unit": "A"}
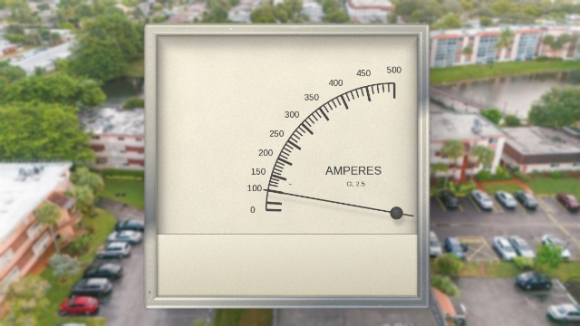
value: {"value": 100, "unit": "A"}
